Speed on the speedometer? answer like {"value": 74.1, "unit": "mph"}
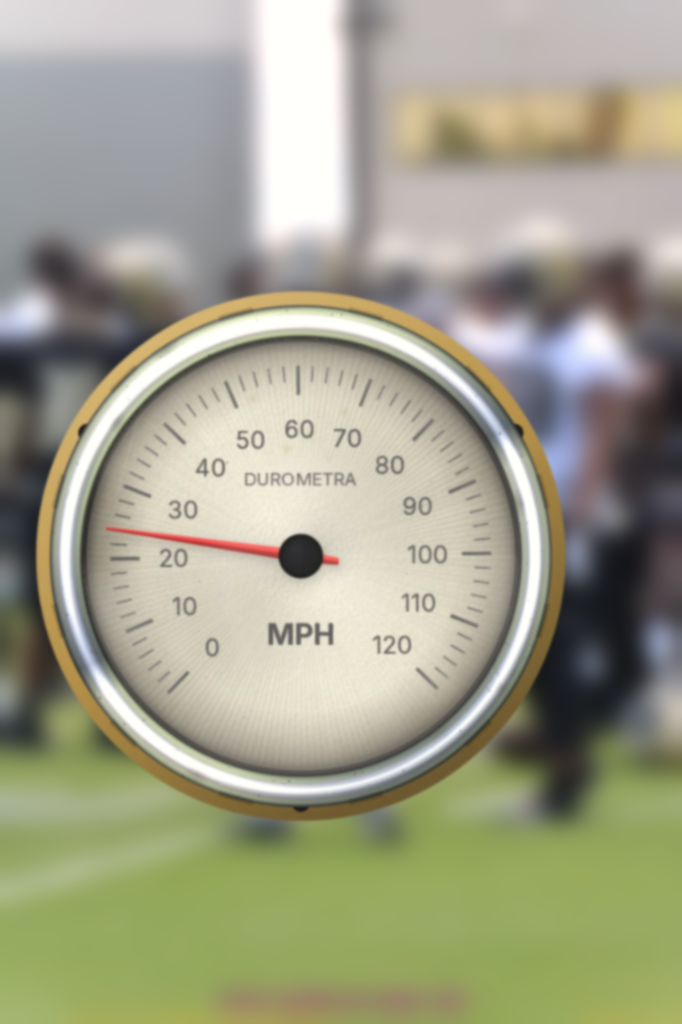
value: {"value": 24, "unit": "mph"}
